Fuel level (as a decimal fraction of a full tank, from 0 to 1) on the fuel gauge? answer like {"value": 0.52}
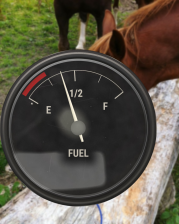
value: {"value": 0.375}
